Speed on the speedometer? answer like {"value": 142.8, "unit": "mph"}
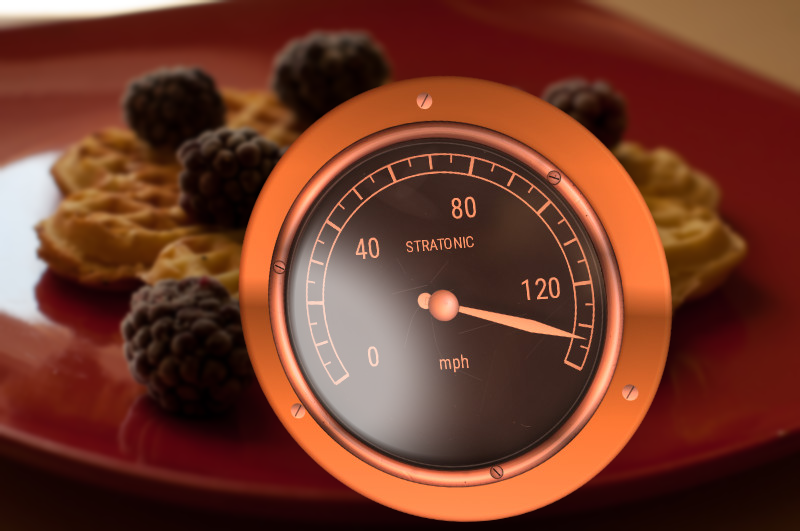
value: {"value": 132.5, "unit": "mph"}
